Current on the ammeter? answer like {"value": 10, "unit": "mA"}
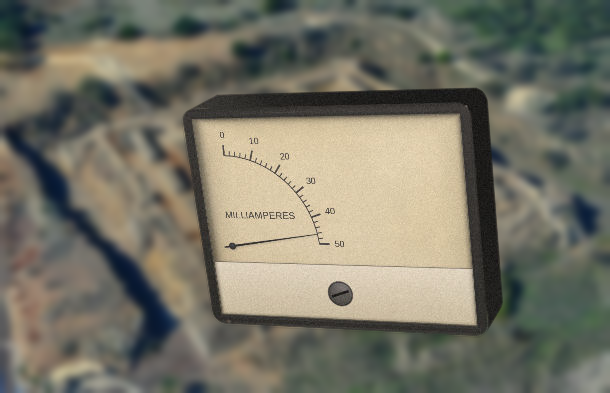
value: {"value": 46, "unit": "mA"}
